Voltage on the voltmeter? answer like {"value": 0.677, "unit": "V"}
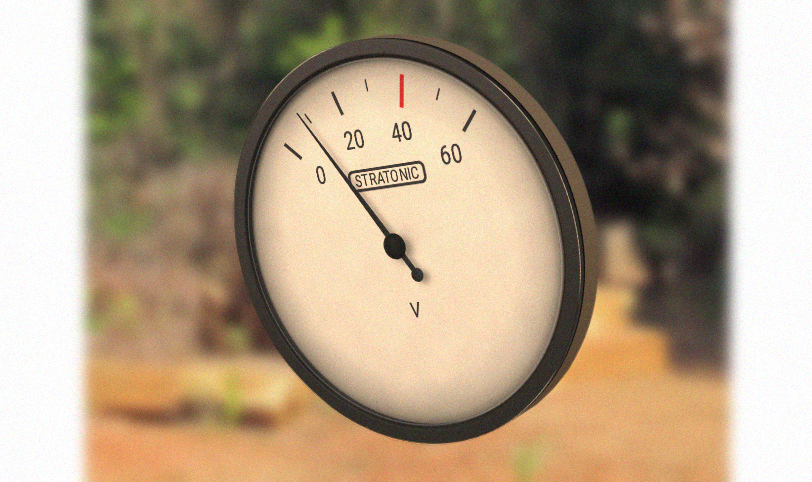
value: {"value": 10, "unit": "V"}
